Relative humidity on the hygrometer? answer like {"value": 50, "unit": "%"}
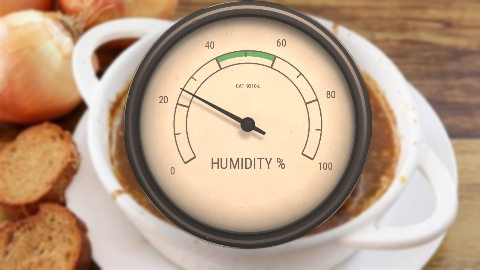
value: {"value": 25, "unit": "%"}
